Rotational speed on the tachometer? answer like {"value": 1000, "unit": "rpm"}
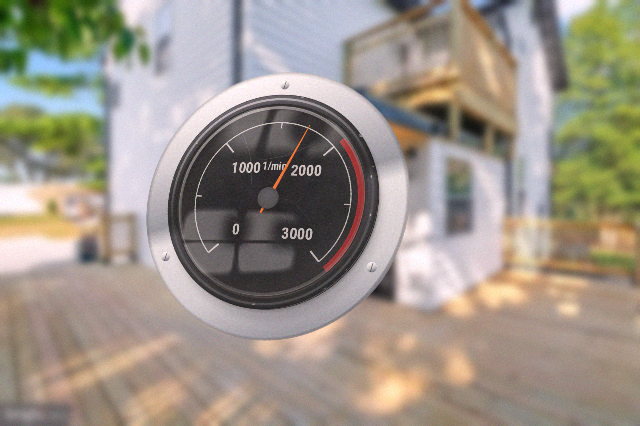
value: {"value": 1750, "unit": "rpm"}
